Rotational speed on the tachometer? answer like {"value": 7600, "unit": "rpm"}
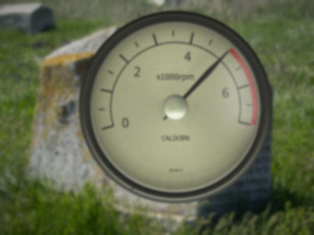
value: {"value": 5000, "unit": "rpm"}
